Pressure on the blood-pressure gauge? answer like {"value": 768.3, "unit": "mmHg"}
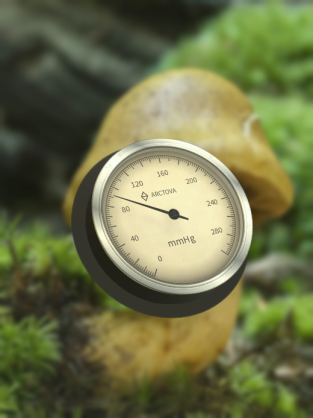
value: {"value": 90, "unit": "mmHg"}
